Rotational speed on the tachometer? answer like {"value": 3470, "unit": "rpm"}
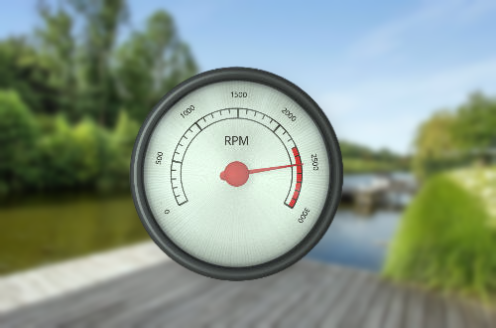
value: {"value": 2500, "unit": "rpm"}
